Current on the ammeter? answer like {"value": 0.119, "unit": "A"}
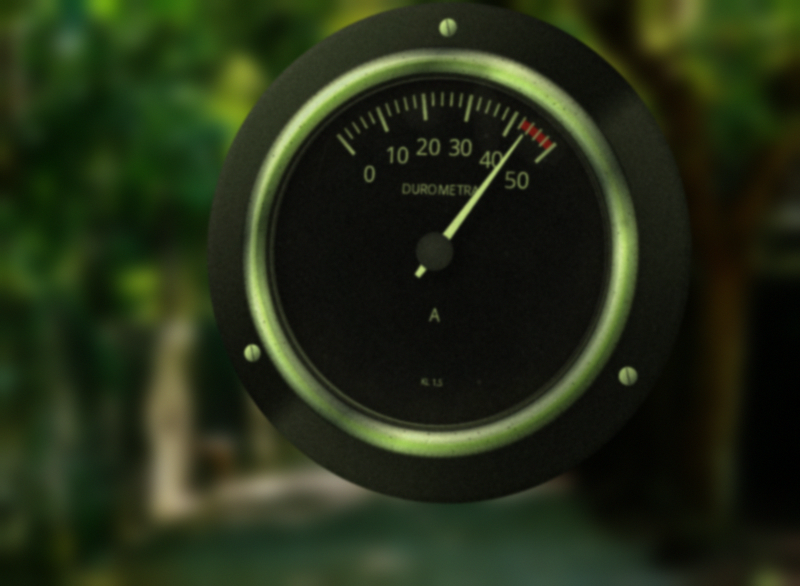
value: {"value": 44, "unit": "A"}
